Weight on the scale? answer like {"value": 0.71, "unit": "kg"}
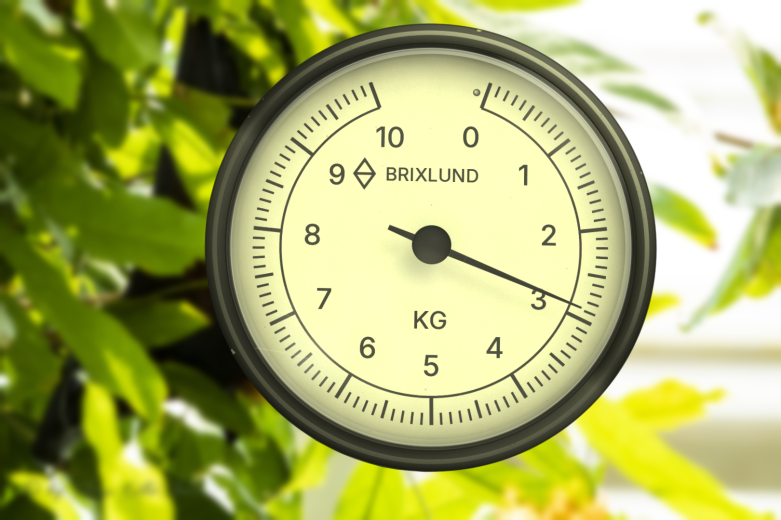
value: {"value": 2.9, "unit": "kg"}
